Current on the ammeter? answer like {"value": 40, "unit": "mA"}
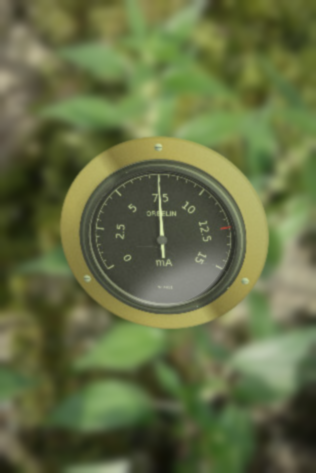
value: {"value": 7.5, "unit": "mA"}
